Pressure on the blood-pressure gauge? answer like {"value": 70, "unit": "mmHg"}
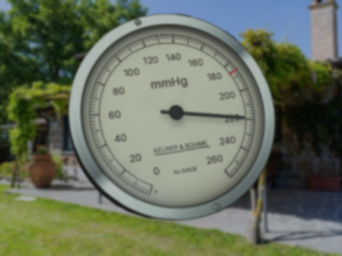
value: {"value": 220, "unit": "mmHg"}
